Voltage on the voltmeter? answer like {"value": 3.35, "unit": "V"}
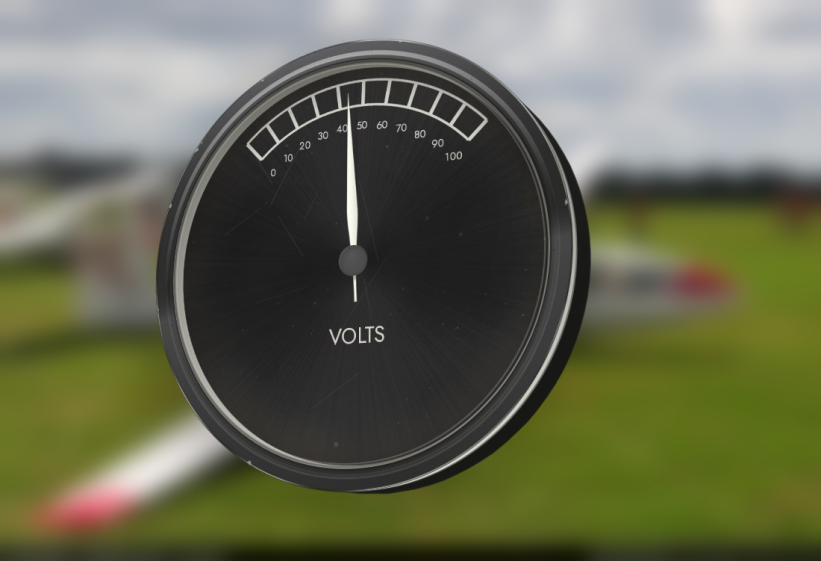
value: {"value": 45, "unit": "V"}
